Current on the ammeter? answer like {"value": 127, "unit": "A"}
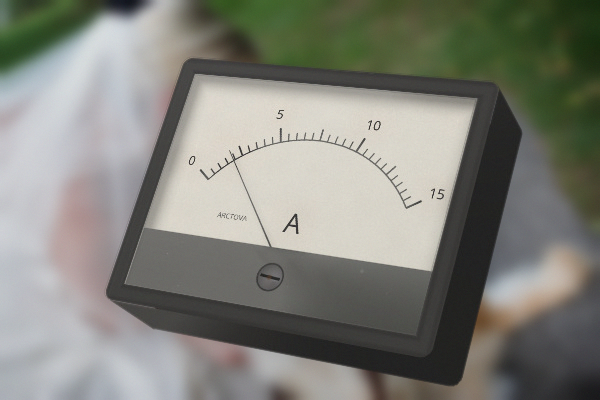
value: {"value": 2, "unit": "A"}
